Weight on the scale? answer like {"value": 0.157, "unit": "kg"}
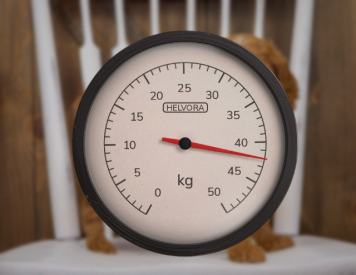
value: {"value": 42, "unit": "kg"}
